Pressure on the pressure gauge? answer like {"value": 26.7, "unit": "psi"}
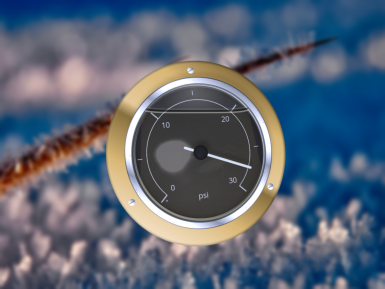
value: {"value": 27.5, "unit": "psi"}
